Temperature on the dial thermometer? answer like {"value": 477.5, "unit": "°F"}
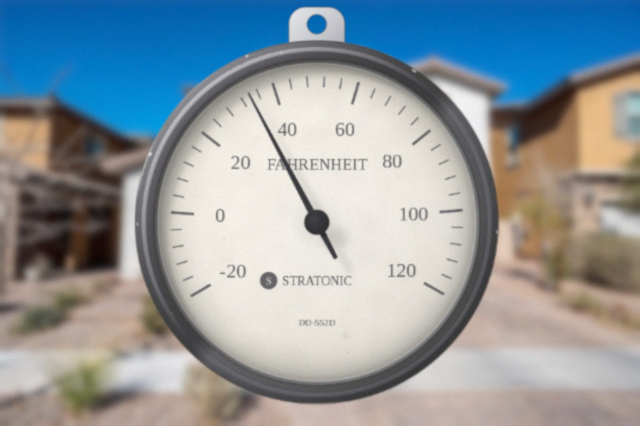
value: {"value": 34, "unit": "°F"}
